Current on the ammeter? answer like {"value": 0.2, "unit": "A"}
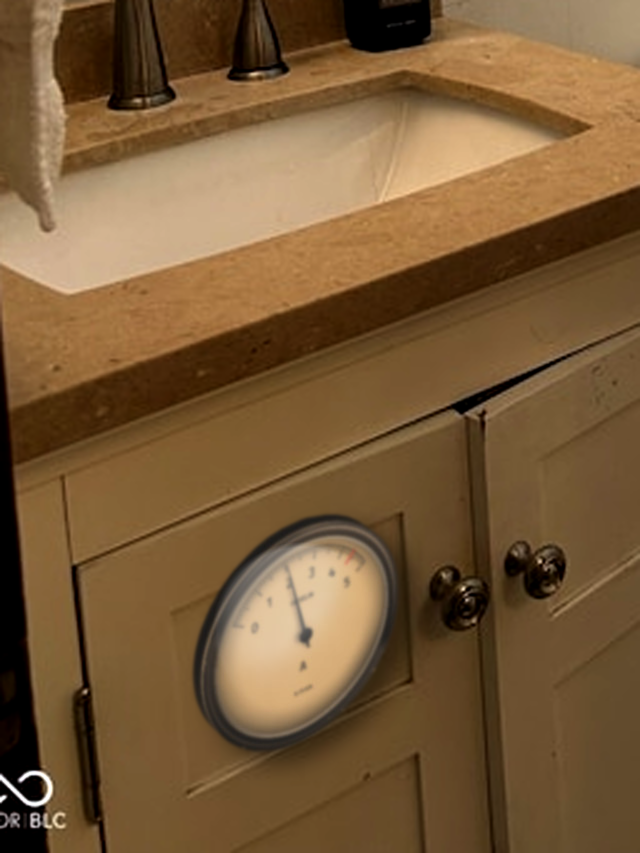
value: {"value": 2, "unit": "A"}
